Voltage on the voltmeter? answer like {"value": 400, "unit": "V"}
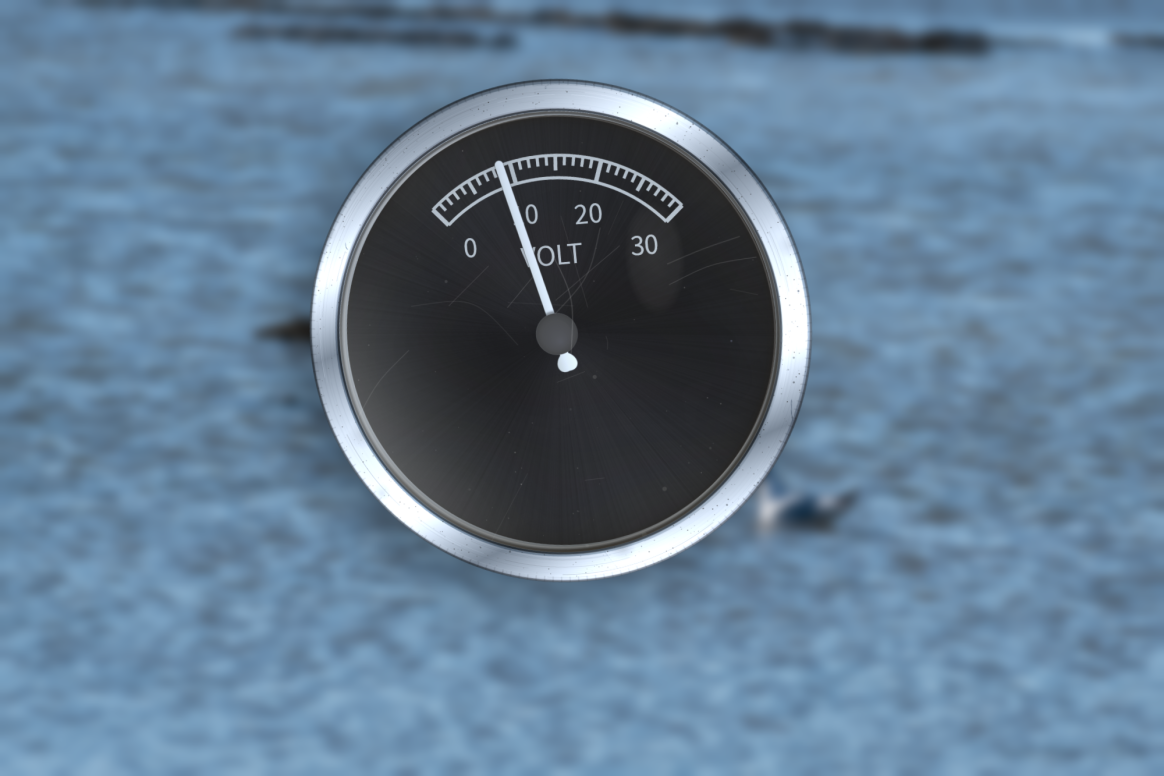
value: {"value": 9, "unit": "V"}
